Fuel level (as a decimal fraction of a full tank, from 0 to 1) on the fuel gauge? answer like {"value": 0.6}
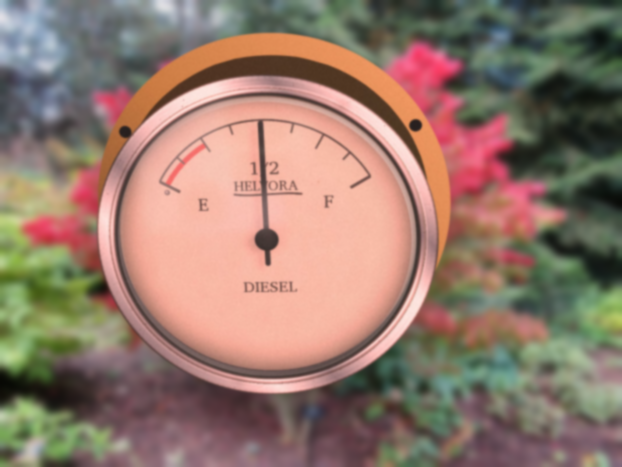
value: {"value": 0.5}
